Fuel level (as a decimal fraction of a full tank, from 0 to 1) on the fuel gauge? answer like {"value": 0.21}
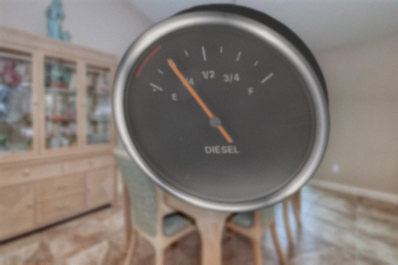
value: {"value": 0.25}
